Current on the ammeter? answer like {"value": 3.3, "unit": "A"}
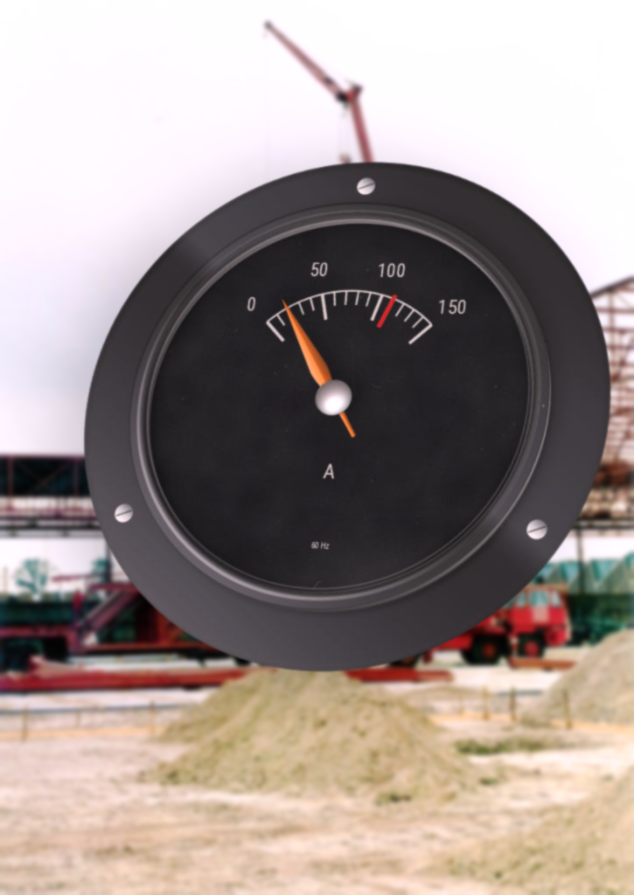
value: {"value": 20, "unit": "A"}
